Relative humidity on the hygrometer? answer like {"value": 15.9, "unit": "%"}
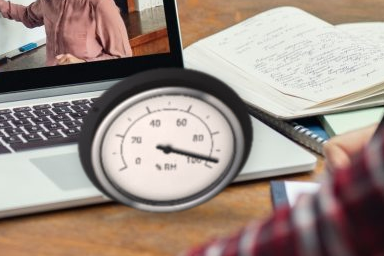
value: {"value": 95, "unit": "%"}
